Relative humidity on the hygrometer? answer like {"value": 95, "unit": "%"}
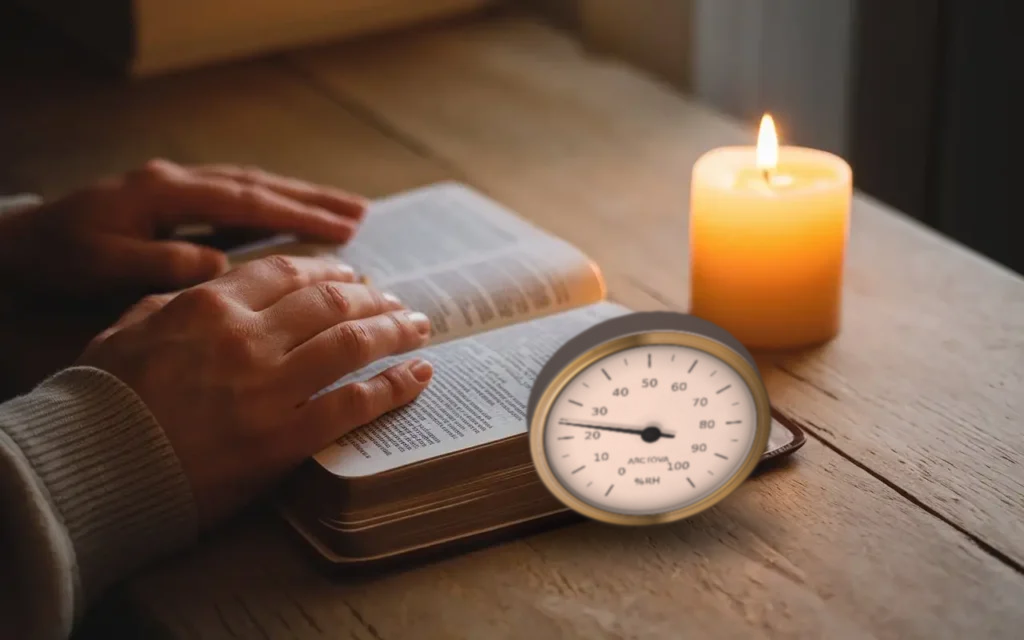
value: {"value": 25, "unit": "%"}
